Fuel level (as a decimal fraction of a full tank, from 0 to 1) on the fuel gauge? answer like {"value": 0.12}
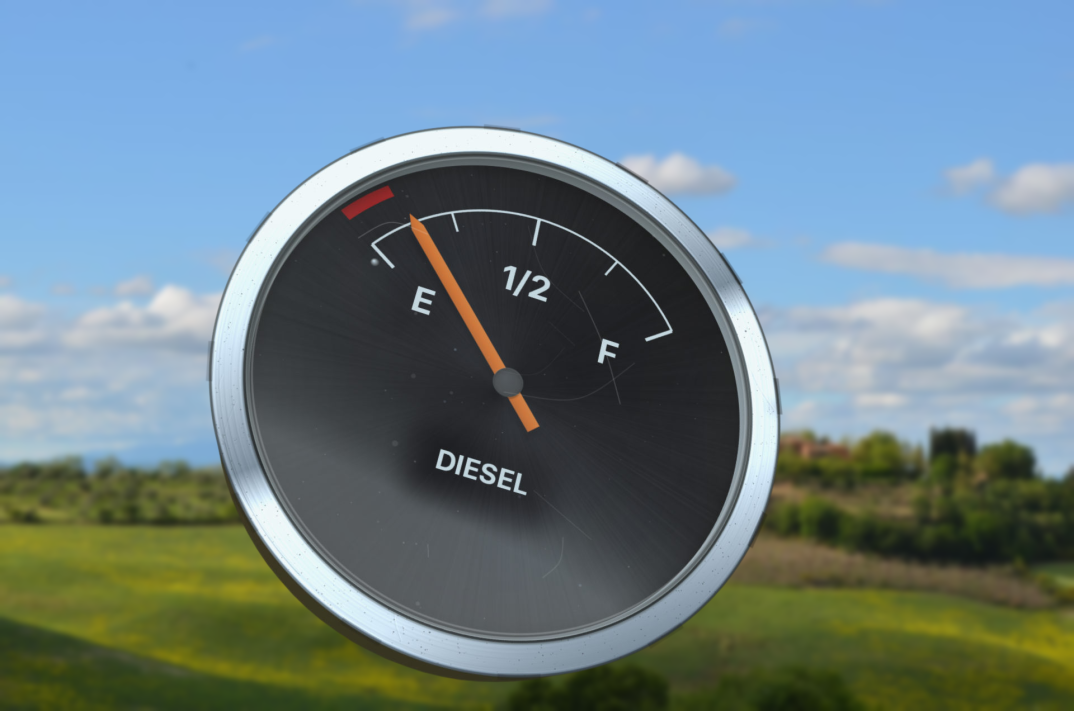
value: {"value": 0.125}
